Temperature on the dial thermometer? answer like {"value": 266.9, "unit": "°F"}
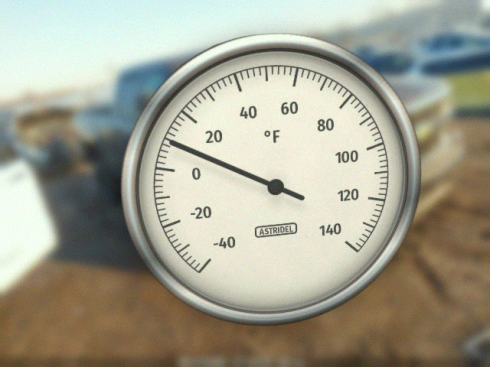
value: {"value": 10, "unit": "°F"}
